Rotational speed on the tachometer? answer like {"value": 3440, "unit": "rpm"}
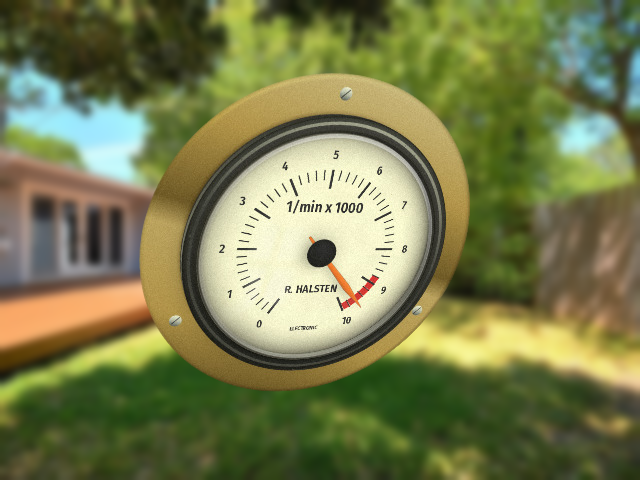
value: {"value": 9600, "unit": "rpm"}
